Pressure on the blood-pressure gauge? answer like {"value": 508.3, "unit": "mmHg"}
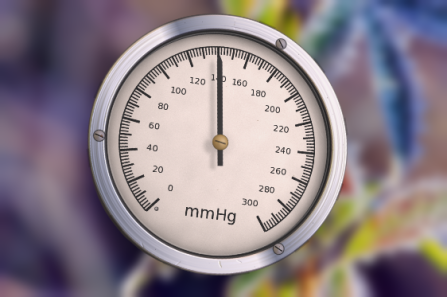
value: {"value": 140, "unit": "mmHg"}
